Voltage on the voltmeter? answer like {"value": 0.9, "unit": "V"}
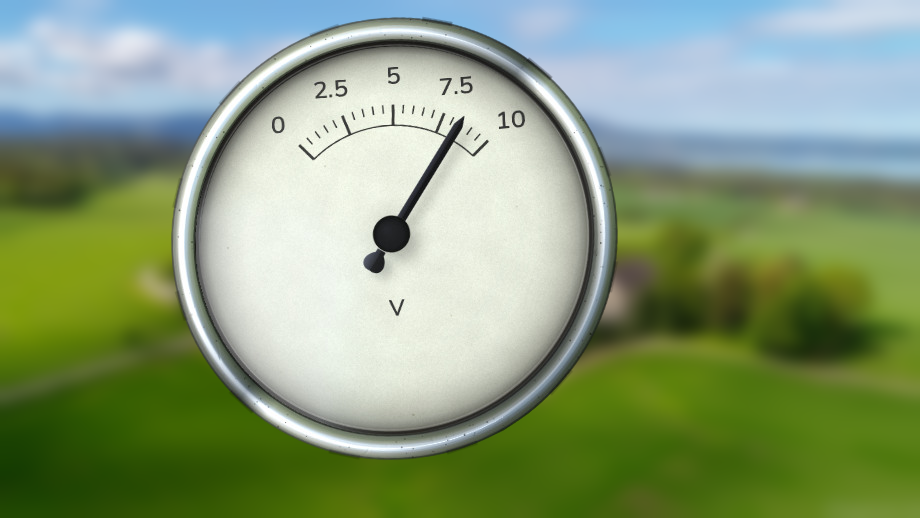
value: {"value": 8.5, "unit": "V"}
